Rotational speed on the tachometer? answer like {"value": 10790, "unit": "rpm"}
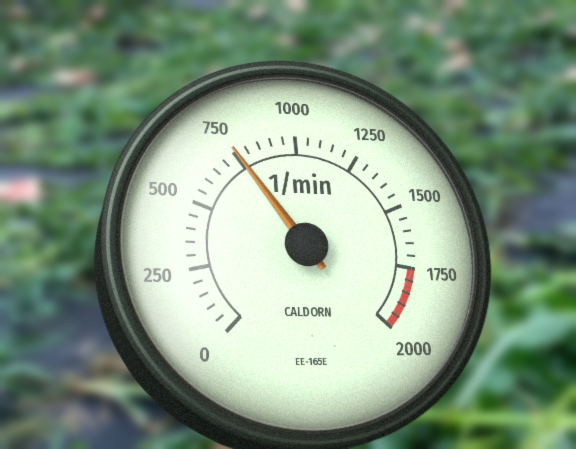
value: {"value": 750, "unit": "rpm"}
